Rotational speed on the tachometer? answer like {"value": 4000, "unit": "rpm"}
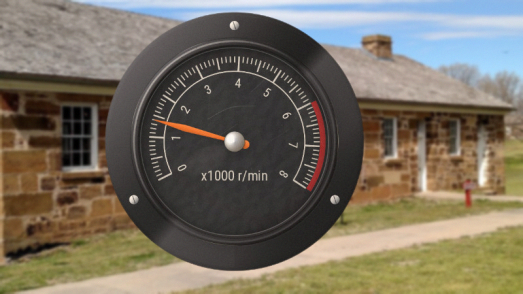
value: {"value": 1400, "unit": "rpm"}
